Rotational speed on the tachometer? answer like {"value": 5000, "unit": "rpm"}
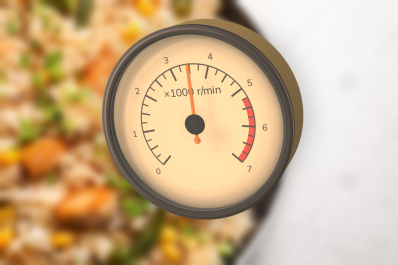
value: {"value": 3500, "unit": "rpm"}
